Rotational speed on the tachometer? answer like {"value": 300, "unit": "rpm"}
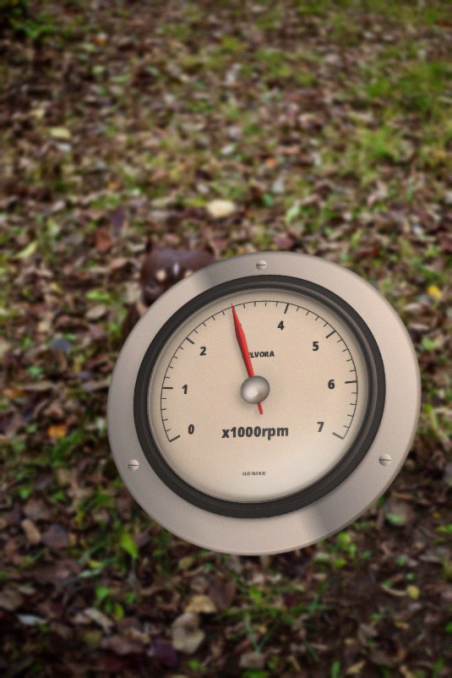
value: {"value": 3000, "unit": "rpm"}
